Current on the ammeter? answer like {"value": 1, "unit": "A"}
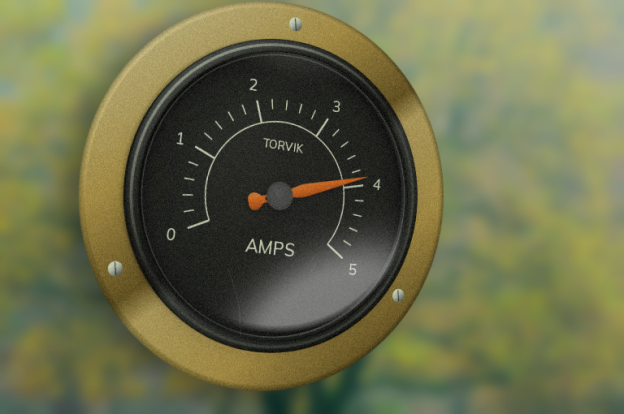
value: {"value": 3.9, "unit": "A"}
